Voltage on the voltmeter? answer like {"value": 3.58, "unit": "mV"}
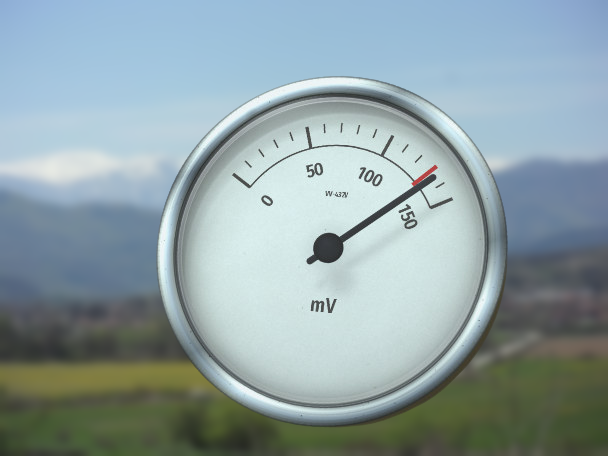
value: {"value": 135, "unit": "mV"}
